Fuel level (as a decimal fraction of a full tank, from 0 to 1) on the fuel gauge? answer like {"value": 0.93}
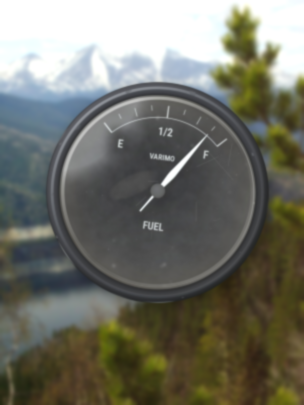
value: {"value": 0.875}
